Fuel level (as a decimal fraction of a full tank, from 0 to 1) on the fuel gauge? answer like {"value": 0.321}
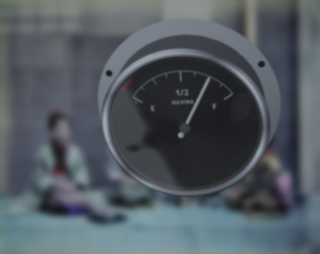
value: {"value": 0.75}
